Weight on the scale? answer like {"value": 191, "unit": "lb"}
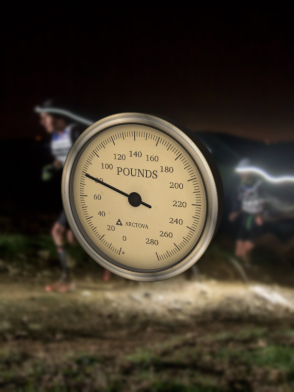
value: {"value": 80, "unit": "lb"}
